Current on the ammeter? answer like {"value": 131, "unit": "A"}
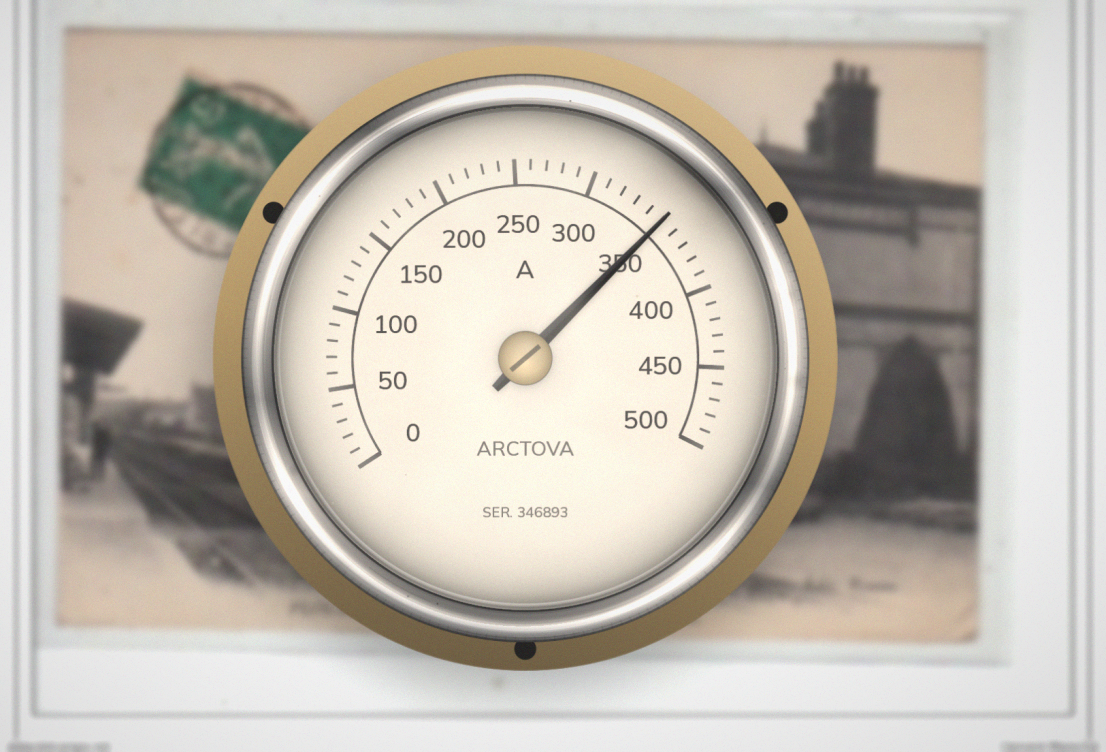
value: {"value": 350, "unit": "A"}
